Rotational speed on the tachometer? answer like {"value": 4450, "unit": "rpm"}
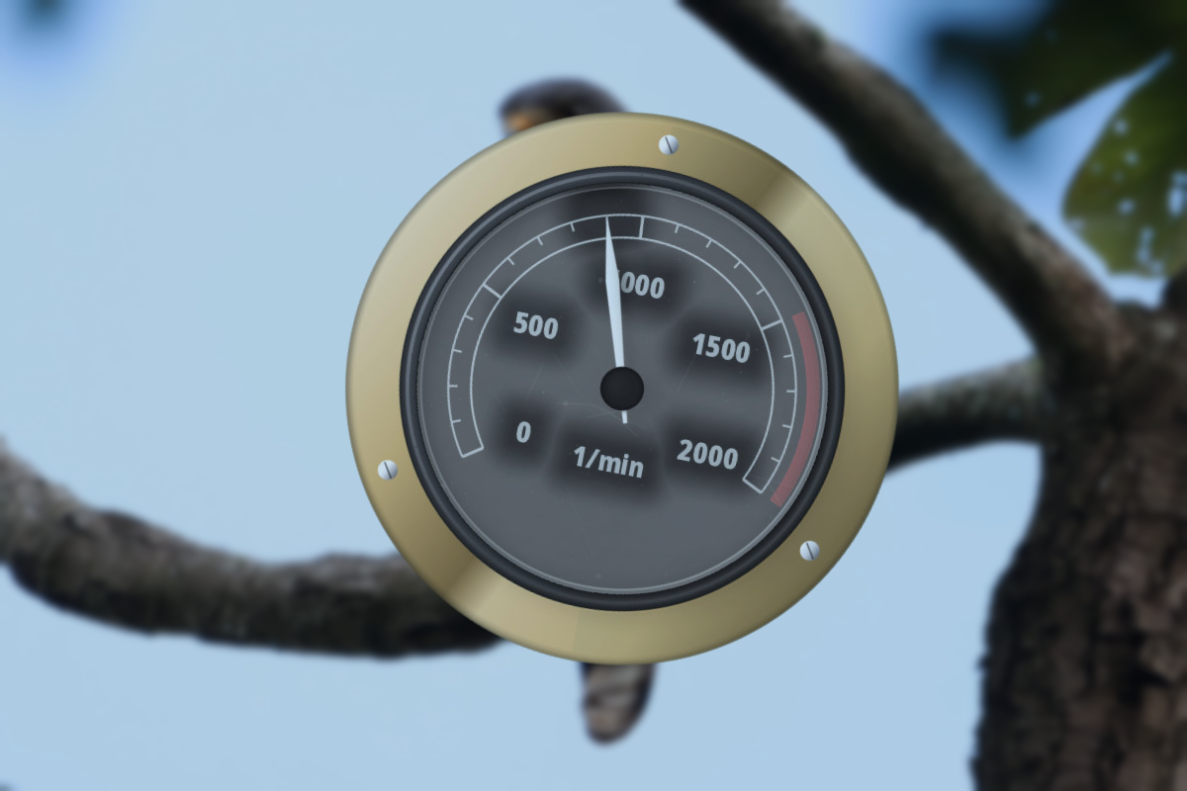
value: {"value": 900, "unit": "rpm"}
